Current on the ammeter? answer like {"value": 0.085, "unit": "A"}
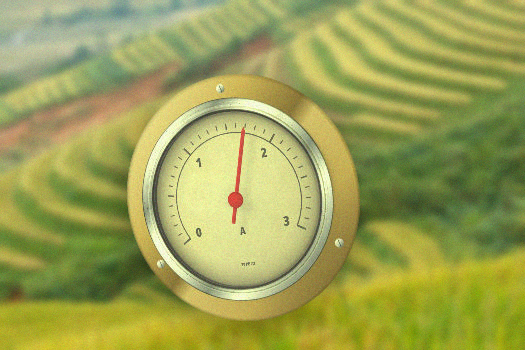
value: {"value": 1.7, "unit": "A"}
